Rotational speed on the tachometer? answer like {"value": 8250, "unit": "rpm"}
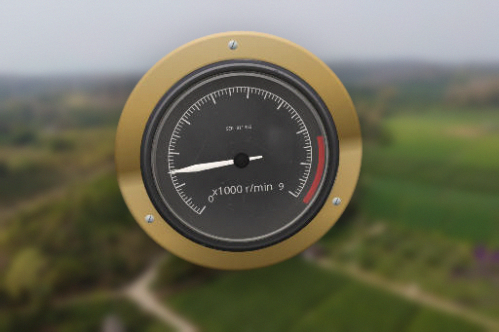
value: {"value": 1500, "unit": "rpm"}
